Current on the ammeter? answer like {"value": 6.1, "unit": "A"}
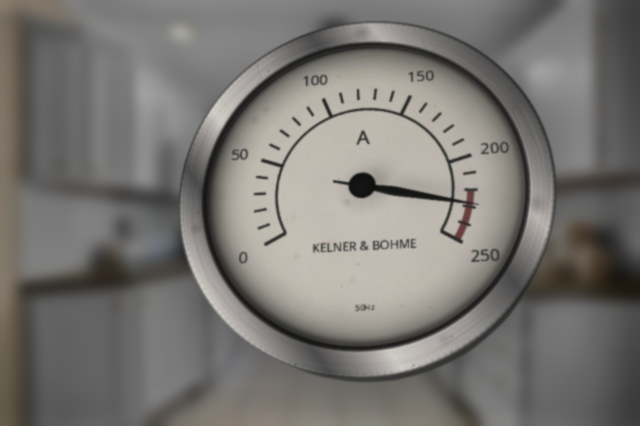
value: {"value": 230, "unit": "A"}
